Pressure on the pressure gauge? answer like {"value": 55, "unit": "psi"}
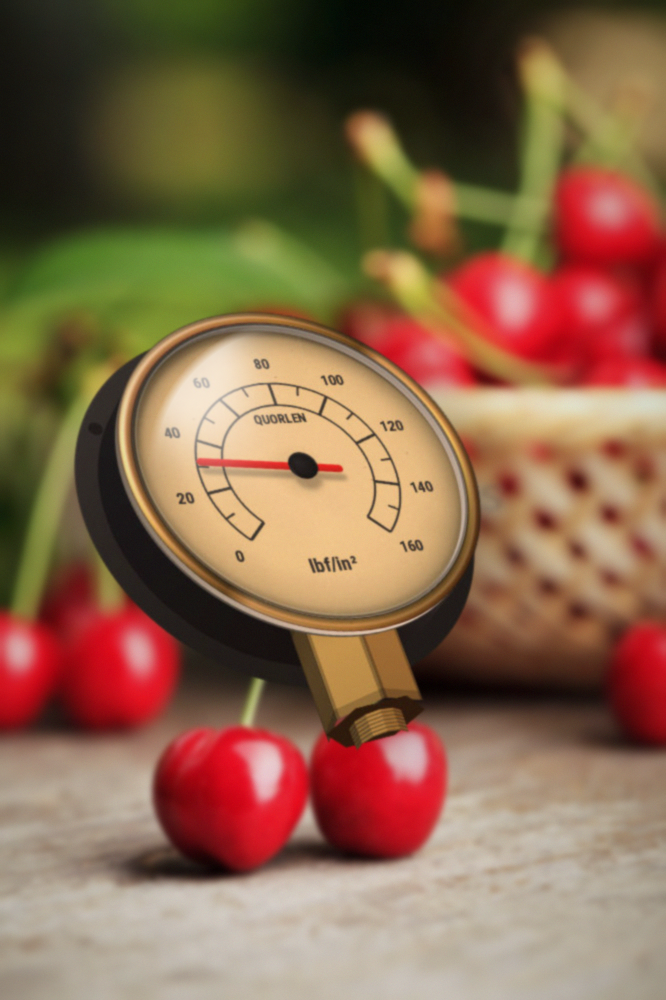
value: {"value": 30, "unit": "psi"}
